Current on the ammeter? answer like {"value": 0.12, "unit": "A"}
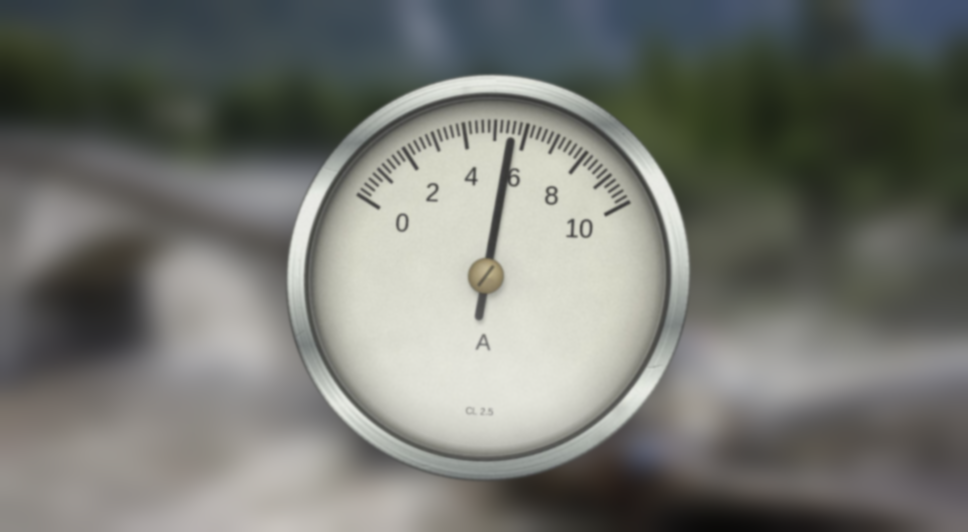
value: {"value": 5.6, "unit": "A"}
